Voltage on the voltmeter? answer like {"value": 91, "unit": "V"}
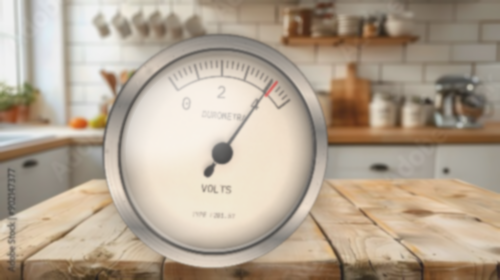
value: {"value": 4, "unit": "V"}
